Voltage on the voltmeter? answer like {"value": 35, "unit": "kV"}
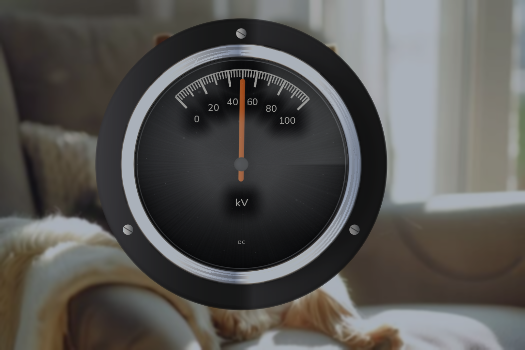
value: {"value": 50, "unit": "kV"}
